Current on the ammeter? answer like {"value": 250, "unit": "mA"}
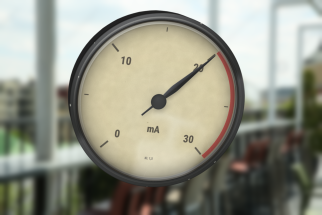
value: {"value": 20, "unit": "mA"}
